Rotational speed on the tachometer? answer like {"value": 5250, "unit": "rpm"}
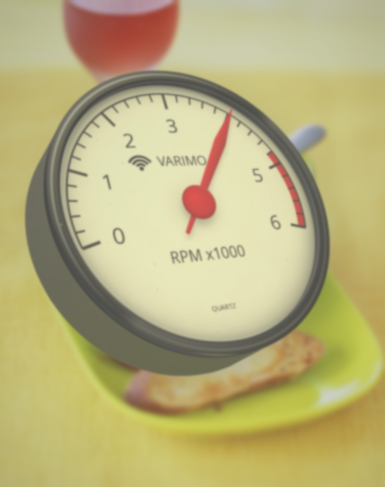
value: {"value": 4000, "unit": "rpm"}
